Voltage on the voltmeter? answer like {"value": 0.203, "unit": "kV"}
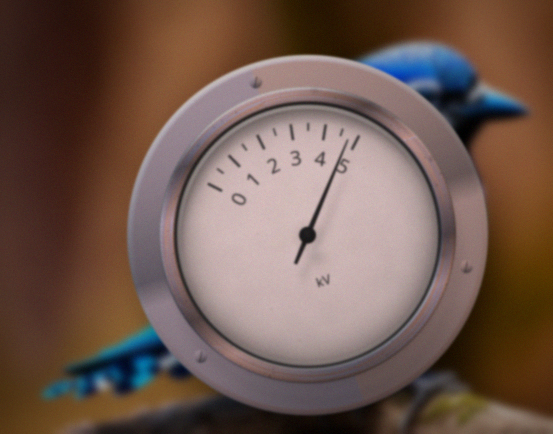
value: {"value": 4.75, "unit": "kV"}
